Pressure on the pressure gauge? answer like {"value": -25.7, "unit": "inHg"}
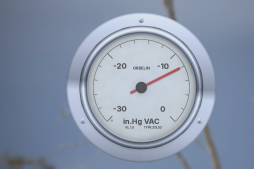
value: {"value": -8, "unit": "inHg"}
